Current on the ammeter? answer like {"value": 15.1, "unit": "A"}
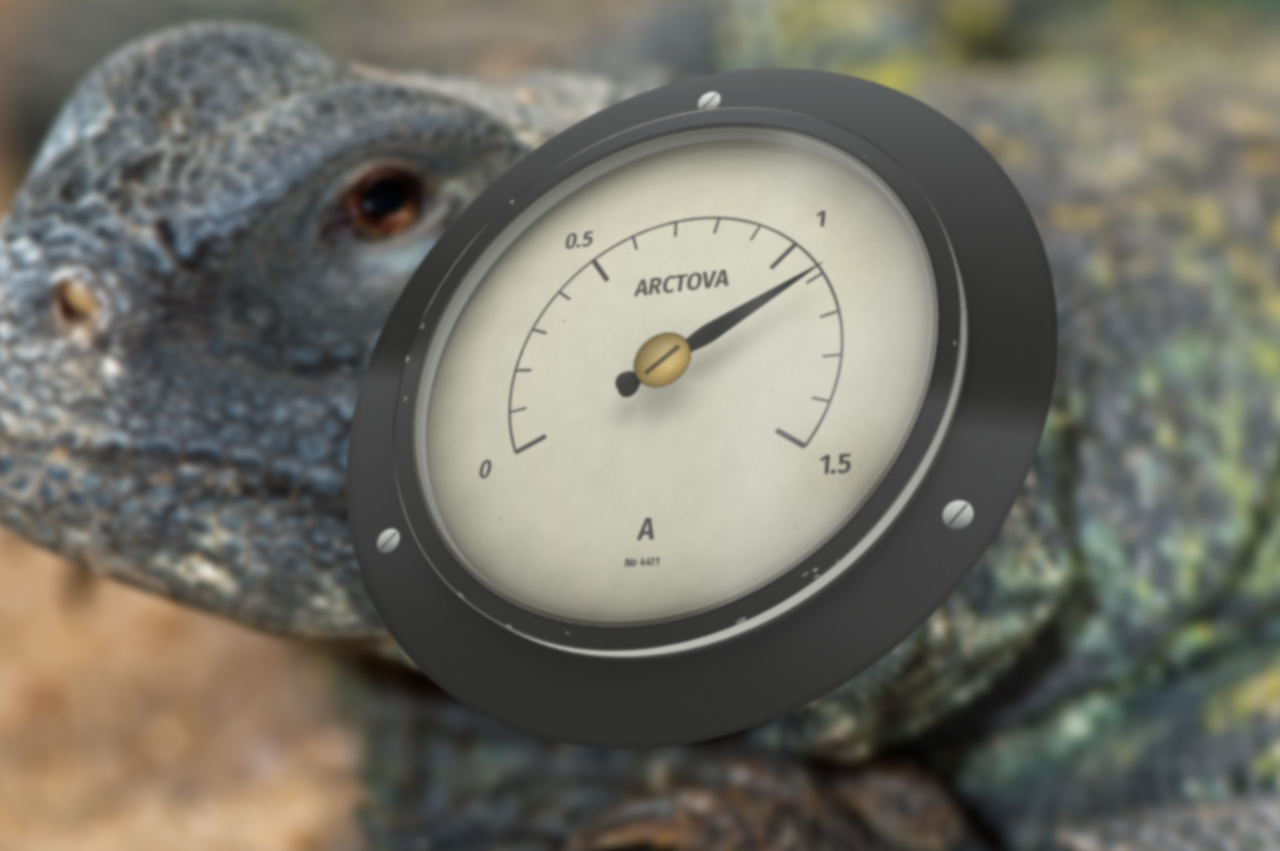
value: {"value": 1.1, "unit": "A"}
